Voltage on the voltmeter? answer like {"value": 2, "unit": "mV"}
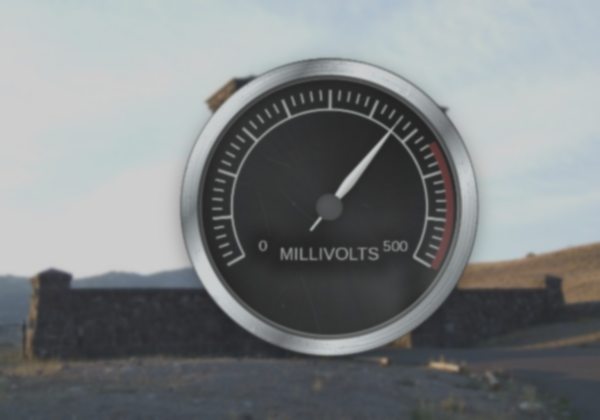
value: {"value": 330, "unit": "mV"}
